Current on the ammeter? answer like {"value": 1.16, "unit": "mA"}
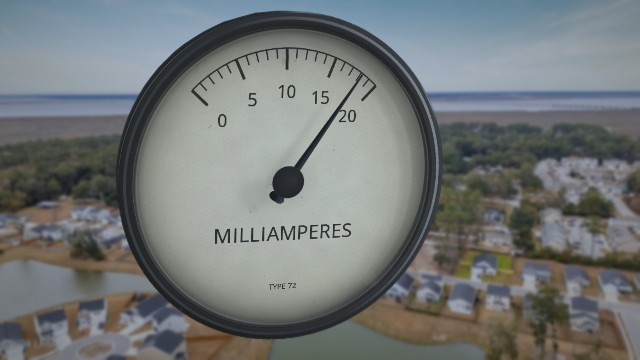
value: {"value": 18, "unit": "mA"}
